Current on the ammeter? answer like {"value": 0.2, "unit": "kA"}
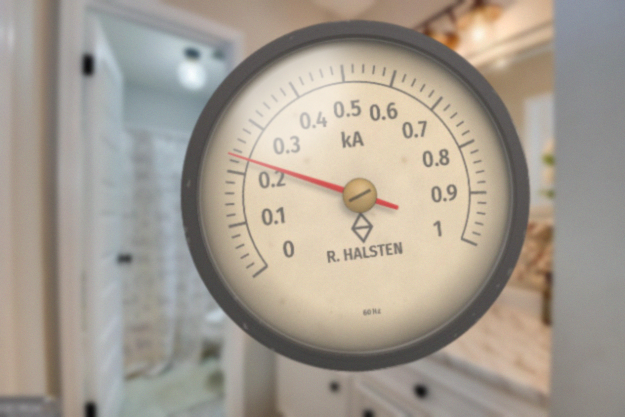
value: {"value": 0.23, "unit": "kA"}
